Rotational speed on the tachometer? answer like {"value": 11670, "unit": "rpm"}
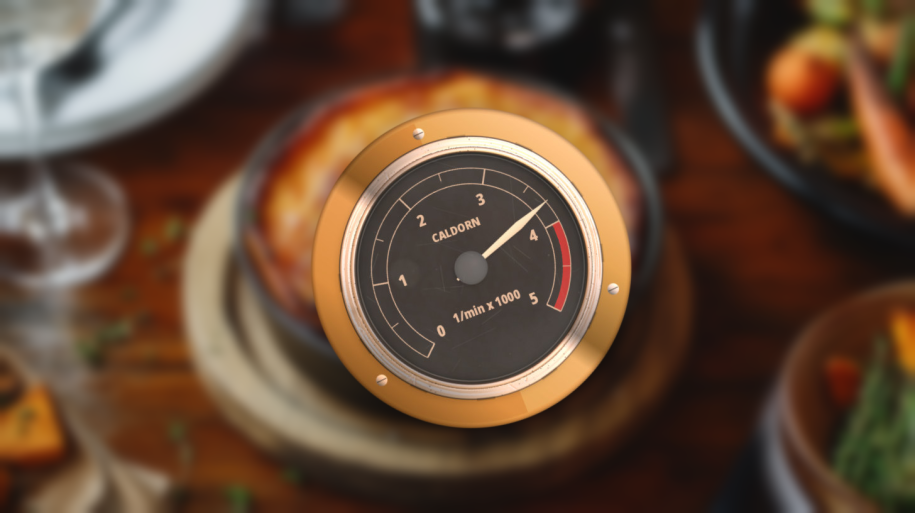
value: {"value": 3750, "unit": "rpm"}
